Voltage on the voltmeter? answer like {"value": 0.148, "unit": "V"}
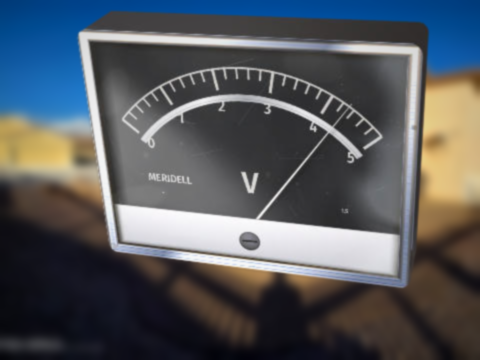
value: {"value": 4.3, "unit": "V"}
